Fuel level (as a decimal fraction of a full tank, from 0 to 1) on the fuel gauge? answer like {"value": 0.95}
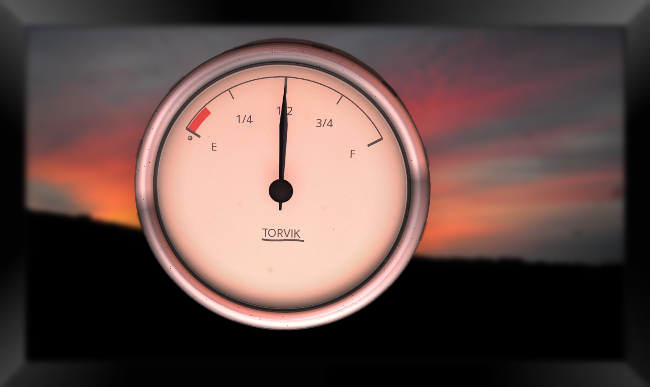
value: {"value": 0.5}
